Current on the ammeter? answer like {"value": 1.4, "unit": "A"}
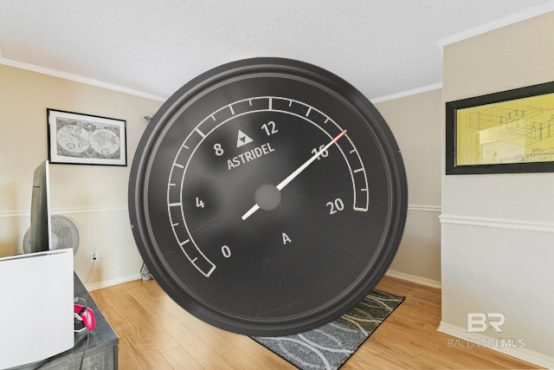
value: {"value": 16, "unit": "A"}
